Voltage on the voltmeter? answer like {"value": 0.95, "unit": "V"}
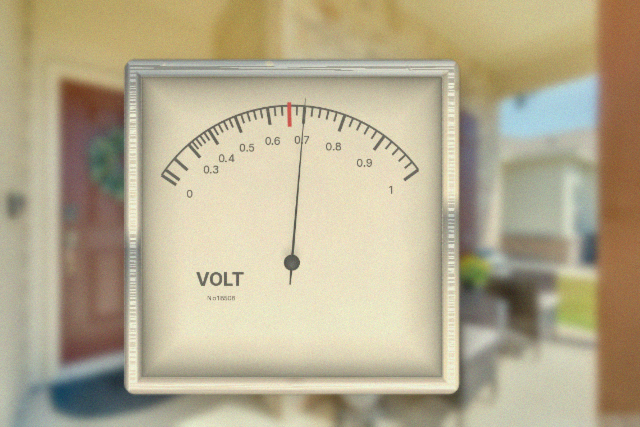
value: {"value": 0.7, "unit": "V"}
